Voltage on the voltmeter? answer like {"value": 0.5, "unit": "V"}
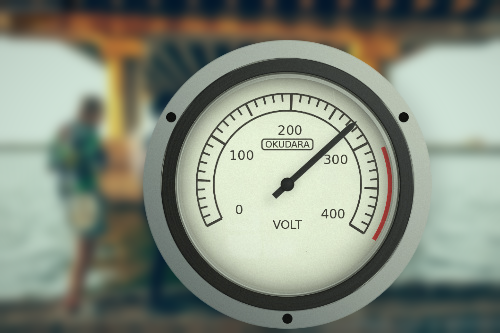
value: {"value": 275, "unit": "V"}
